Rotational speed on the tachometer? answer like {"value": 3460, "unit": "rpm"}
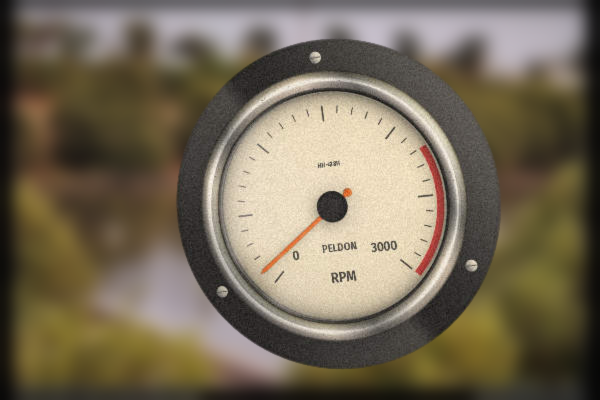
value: {"value": 100, "unit": "rpm"}
